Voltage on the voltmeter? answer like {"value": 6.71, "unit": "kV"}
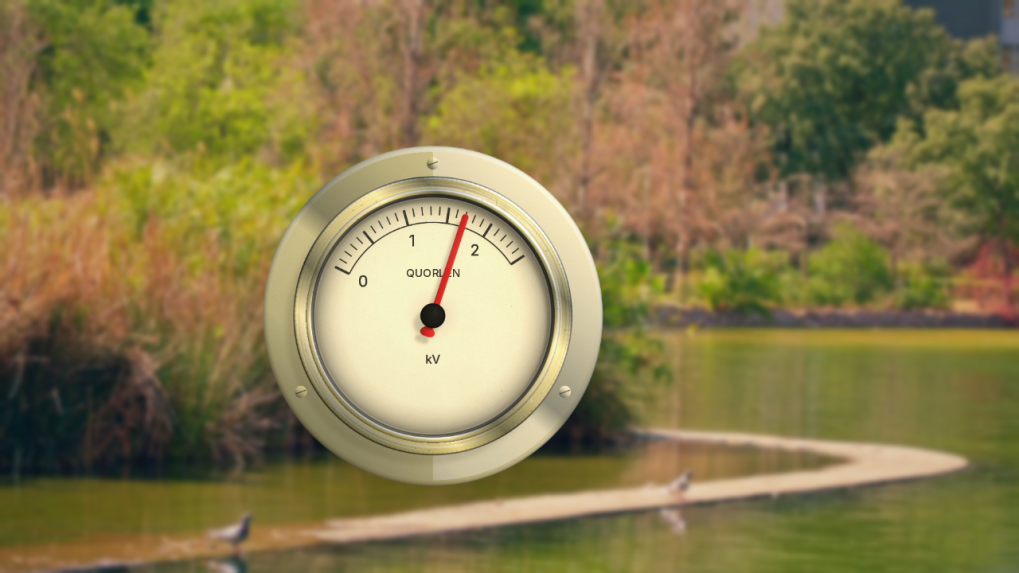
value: {"value": 1.7, "unit": "kV"}
